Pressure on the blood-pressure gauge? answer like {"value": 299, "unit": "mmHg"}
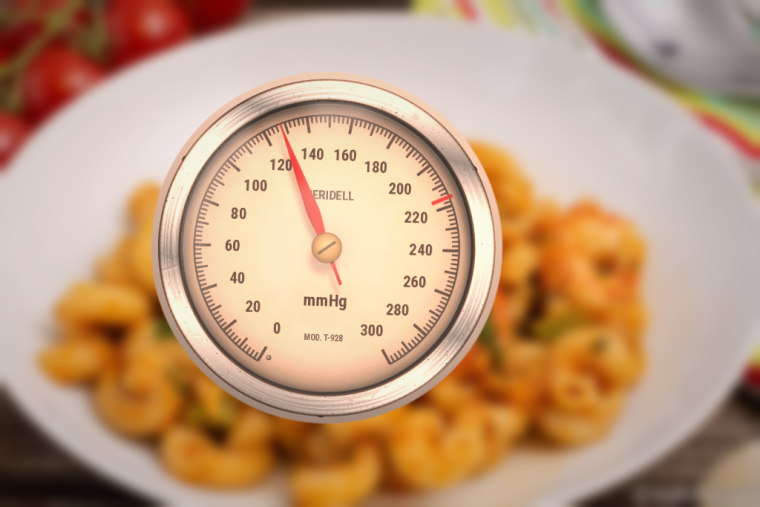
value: {"value": 128, "unit": "mmHg"}
